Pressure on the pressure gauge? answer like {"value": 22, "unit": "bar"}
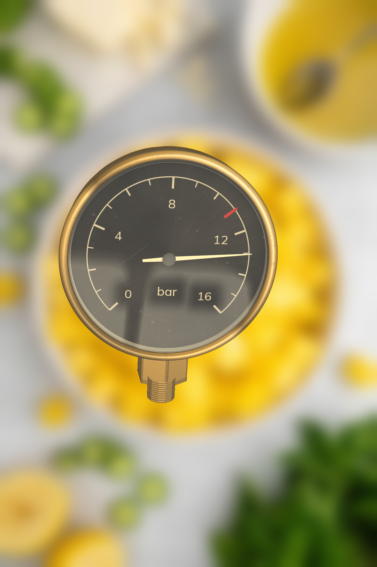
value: {"value": 13, "unit": "bar"}
